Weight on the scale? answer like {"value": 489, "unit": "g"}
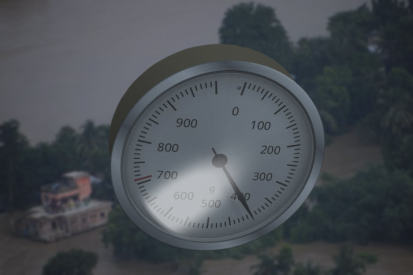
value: {"value": 400, "unit": "g"}
